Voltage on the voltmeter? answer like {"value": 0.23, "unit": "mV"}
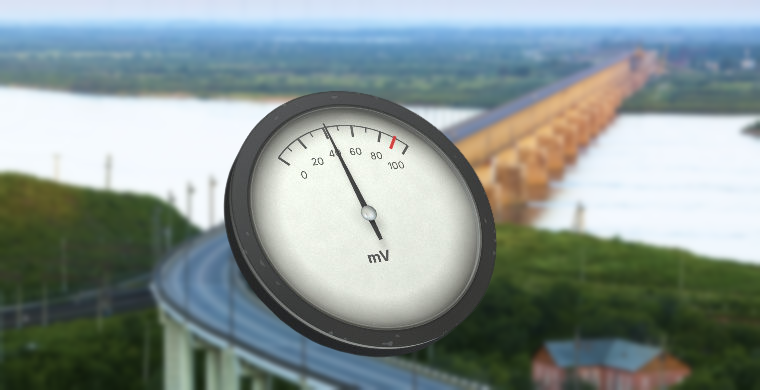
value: {"value": 40, "unit": "mV"}
